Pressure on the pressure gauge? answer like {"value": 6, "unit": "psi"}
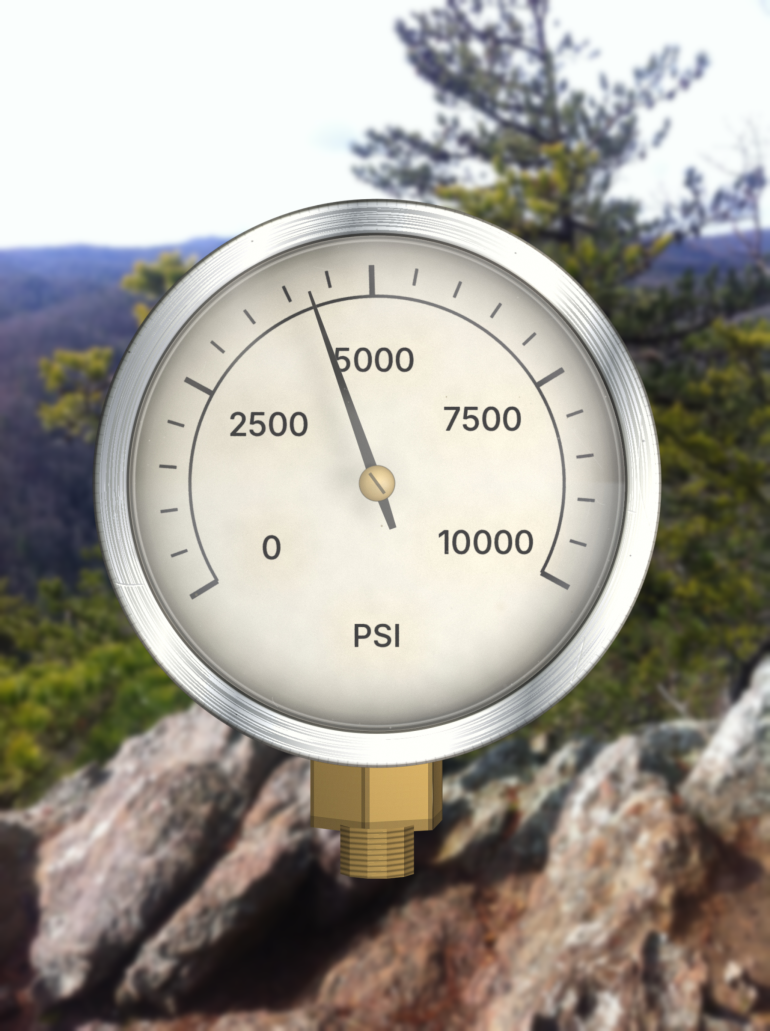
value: {"value": 4250, "unit": "psi"}
